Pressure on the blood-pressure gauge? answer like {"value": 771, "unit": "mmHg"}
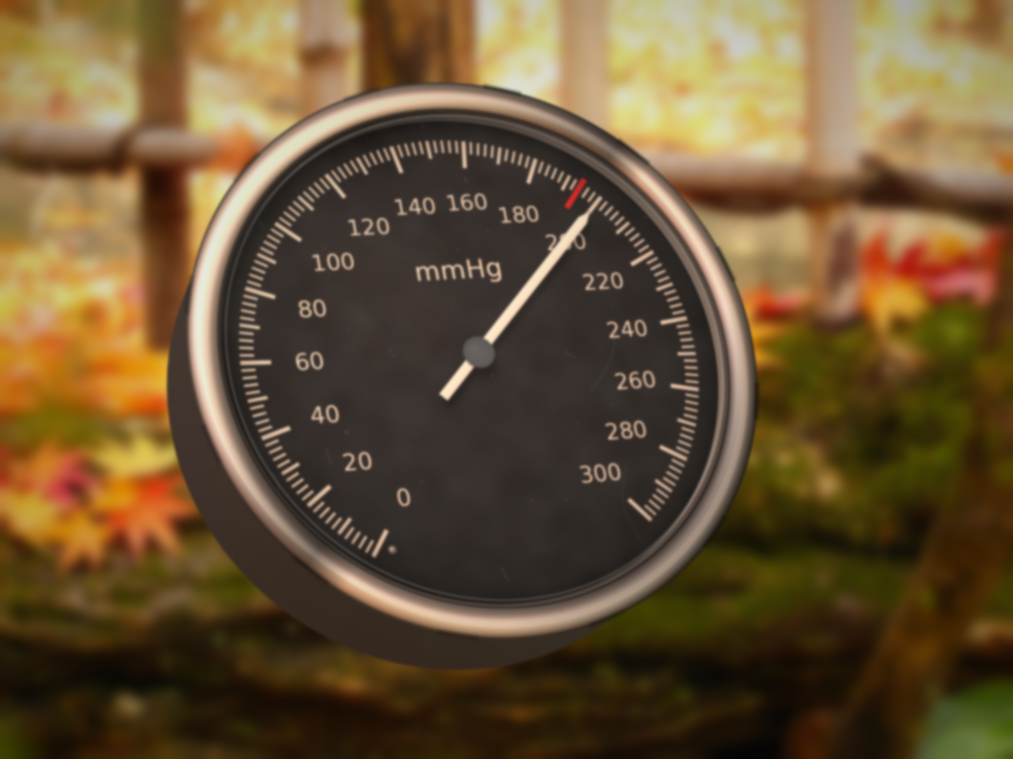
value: {"value": 200, "unit": "mmHg"}
